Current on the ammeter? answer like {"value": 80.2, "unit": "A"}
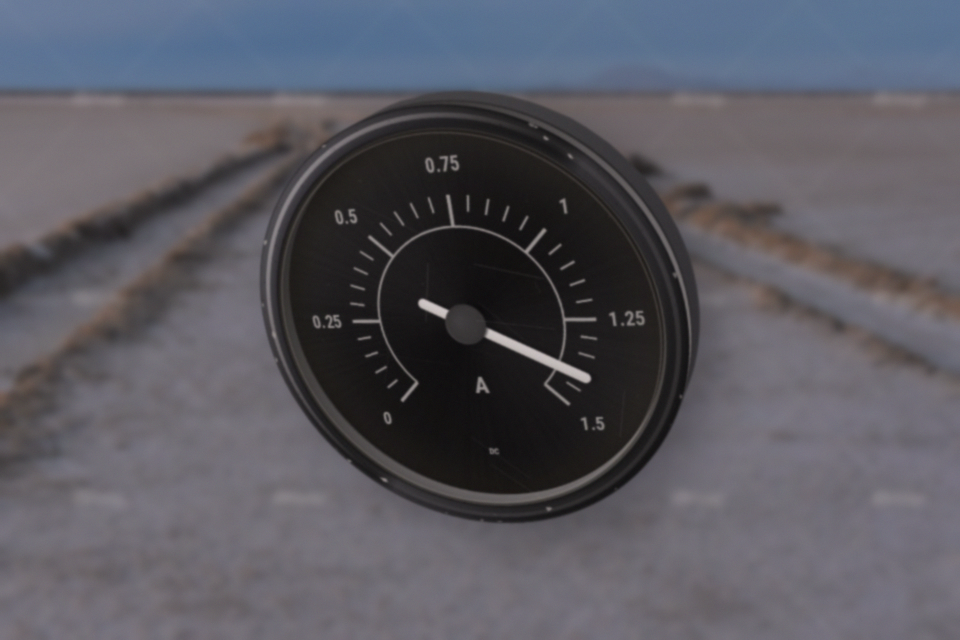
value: {"value": 1.4, "unit": "A"}
